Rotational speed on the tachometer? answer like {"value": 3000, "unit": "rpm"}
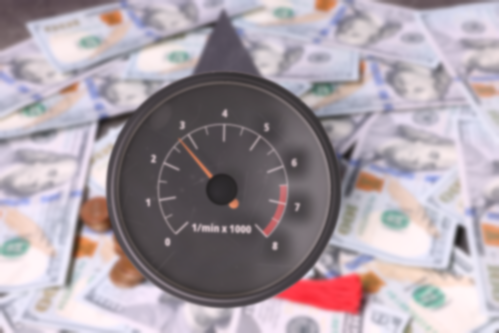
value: {"value": 2750, "unit": "rpm"}
